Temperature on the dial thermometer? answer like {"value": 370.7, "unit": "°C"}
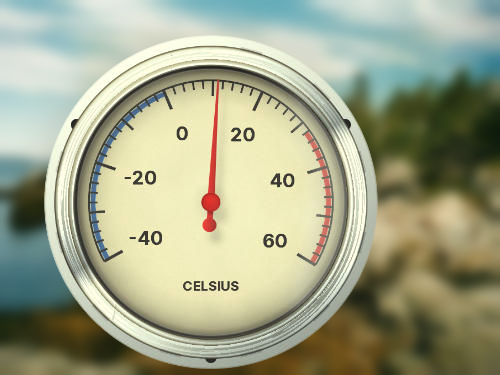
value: {"value": 11, "unit": "°C"}
